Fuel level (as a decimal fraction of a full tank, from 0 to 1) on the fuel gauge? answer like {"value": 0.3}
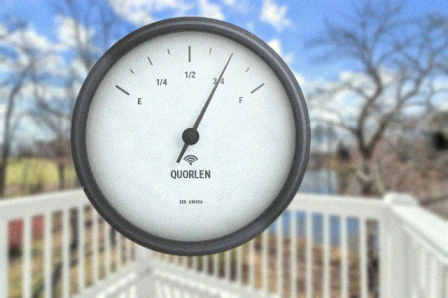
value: {"value": 0.75}
